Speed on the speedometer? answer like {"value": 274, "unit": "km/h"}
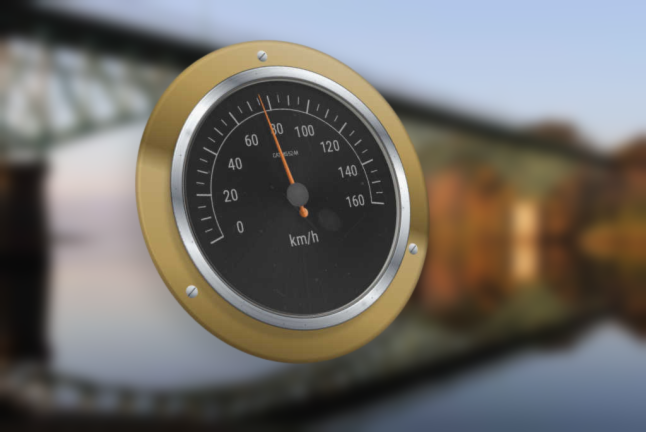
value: {"value": 75, "unit": "km/h"}
